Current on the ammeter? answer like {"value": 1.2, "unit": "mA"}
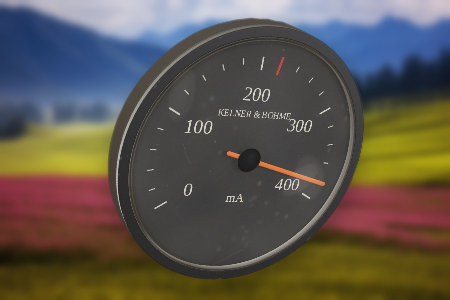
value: {"value": 380, "unit": "mA"}
